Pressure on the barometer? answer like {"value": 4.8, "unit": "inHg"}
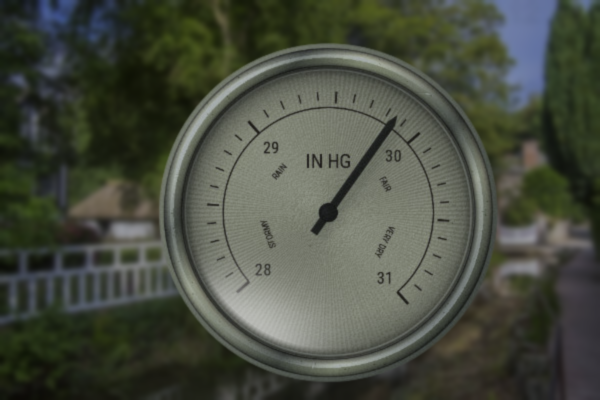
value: {"value": 29.85, "unit": "inHg"}
